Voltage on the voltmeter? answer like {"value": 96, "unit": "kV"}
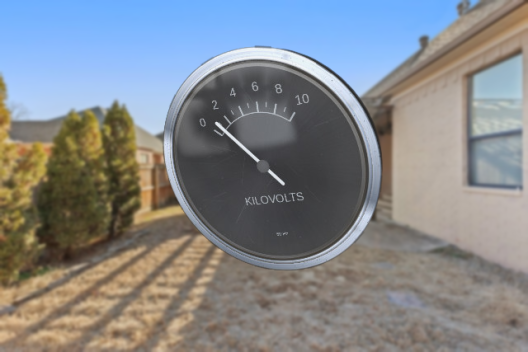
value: {"value": 1, "unit": "kV"}
